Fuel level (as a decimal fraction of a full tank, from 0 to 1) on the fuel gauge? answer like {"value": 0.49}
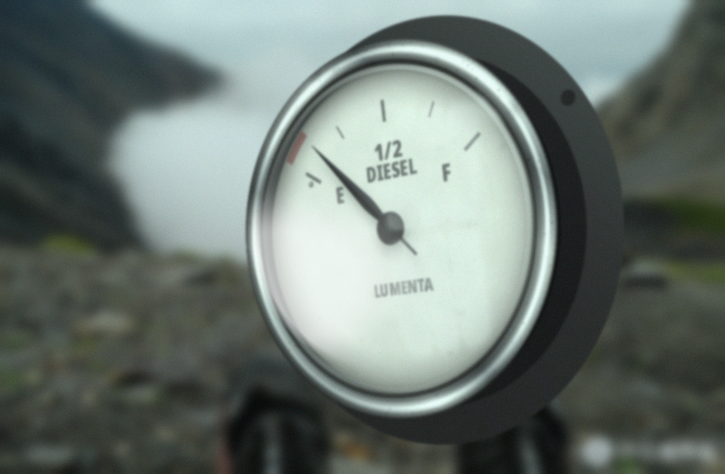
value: {"value": 0.125}
